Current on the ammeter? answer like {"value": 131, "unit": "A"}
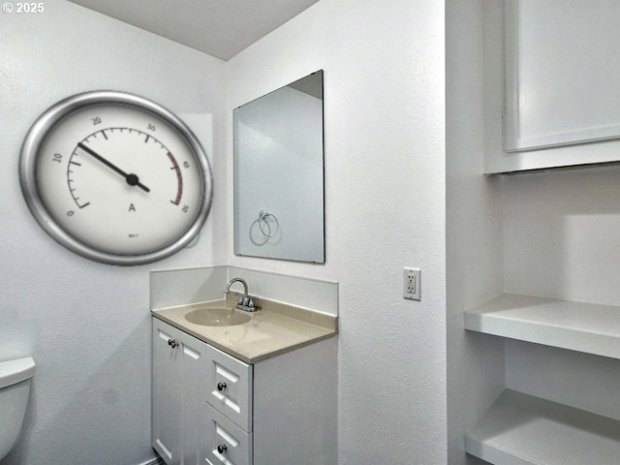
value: {"value": 14, "unit": "A"}
